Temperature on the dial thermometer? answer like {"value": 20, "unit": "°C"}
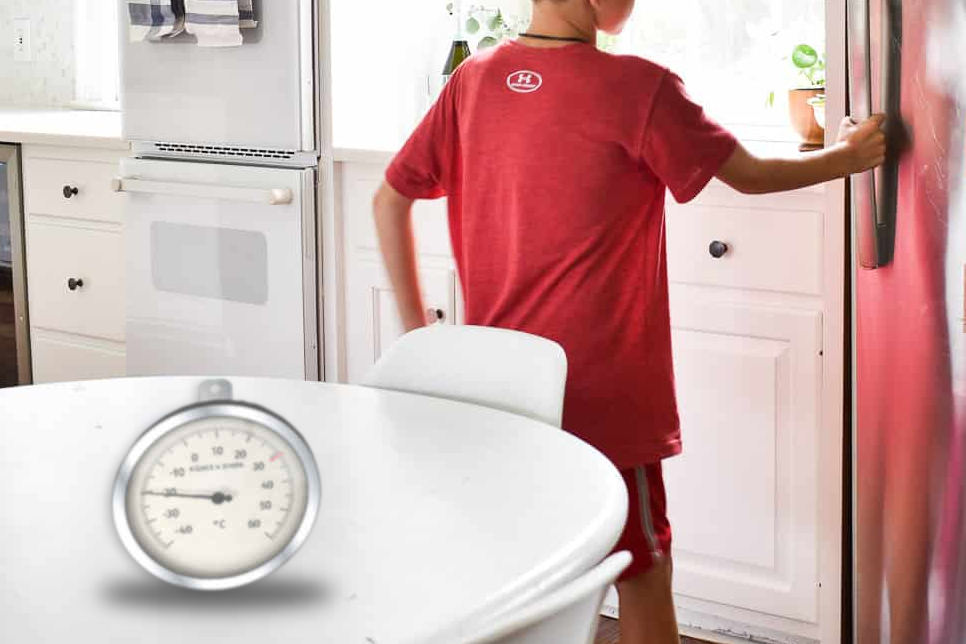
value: {"value": -20, "unit": "°C"}
